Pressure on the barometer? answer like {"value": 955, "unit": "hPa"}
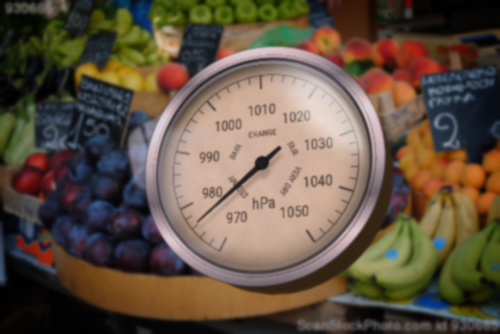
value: {"value": 976, "unit": "hPa"}
